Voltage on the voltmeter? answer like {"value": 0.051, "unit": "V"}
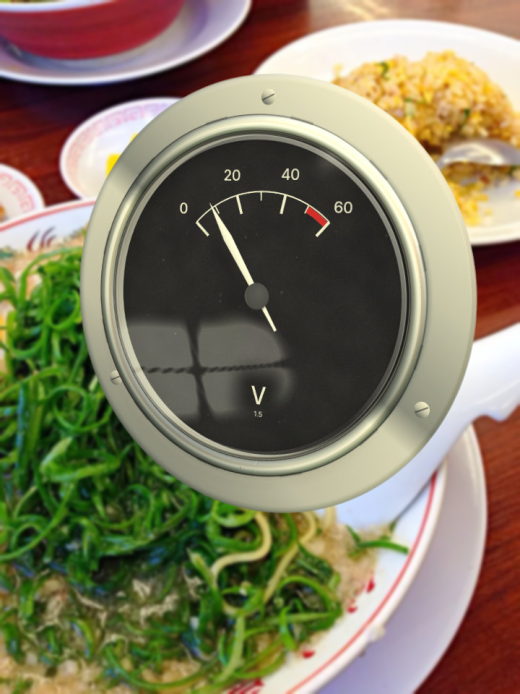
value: {"value": 10, "unit": "V"}
